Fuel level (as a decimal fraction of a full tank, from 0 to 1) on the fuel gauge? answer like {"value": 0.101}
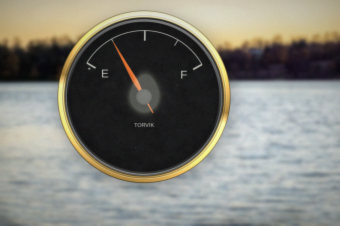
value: {"value": 0.25}
